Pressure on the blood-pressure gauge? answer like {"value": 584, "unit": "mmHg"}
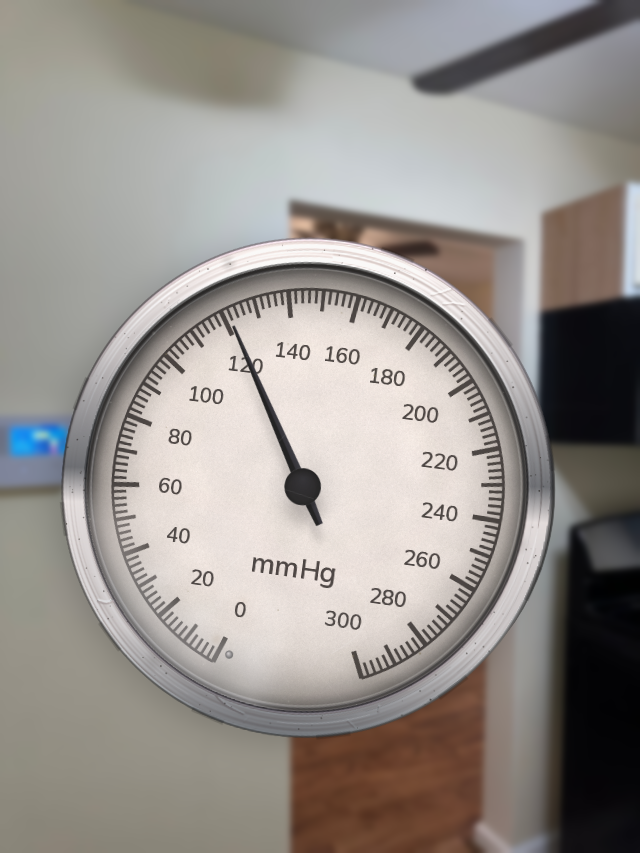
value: {"value": 122, "unit": "mmHg"}
